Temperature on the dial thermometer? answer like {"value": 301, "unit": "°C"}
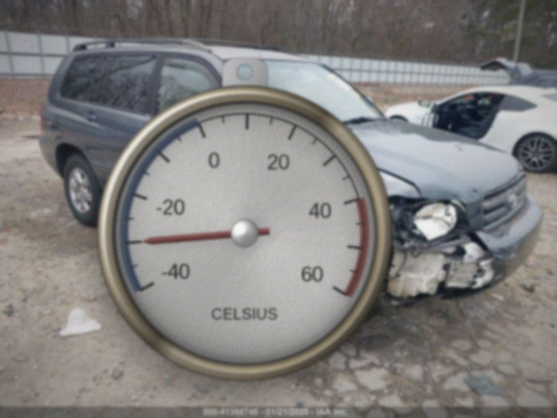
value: {"value": -30, "unit": "°C"}
